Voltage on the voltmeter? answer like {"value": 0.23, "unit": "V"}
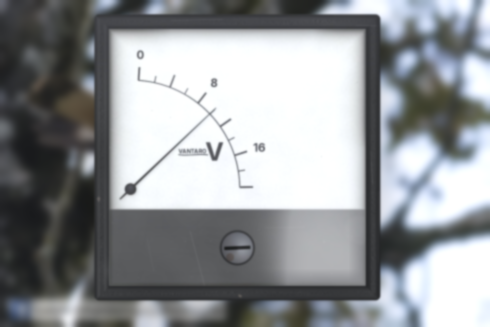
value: {"value": 10, "unit": "V"}
